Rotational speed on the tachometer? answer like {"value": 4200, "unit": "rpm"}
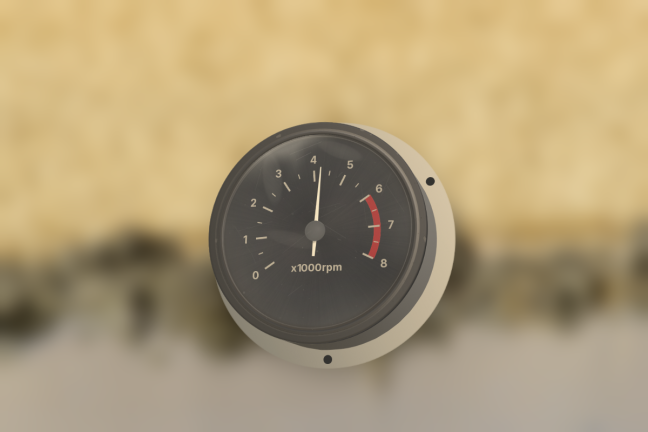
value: {"value": 4250, "unit": "rpm"}
